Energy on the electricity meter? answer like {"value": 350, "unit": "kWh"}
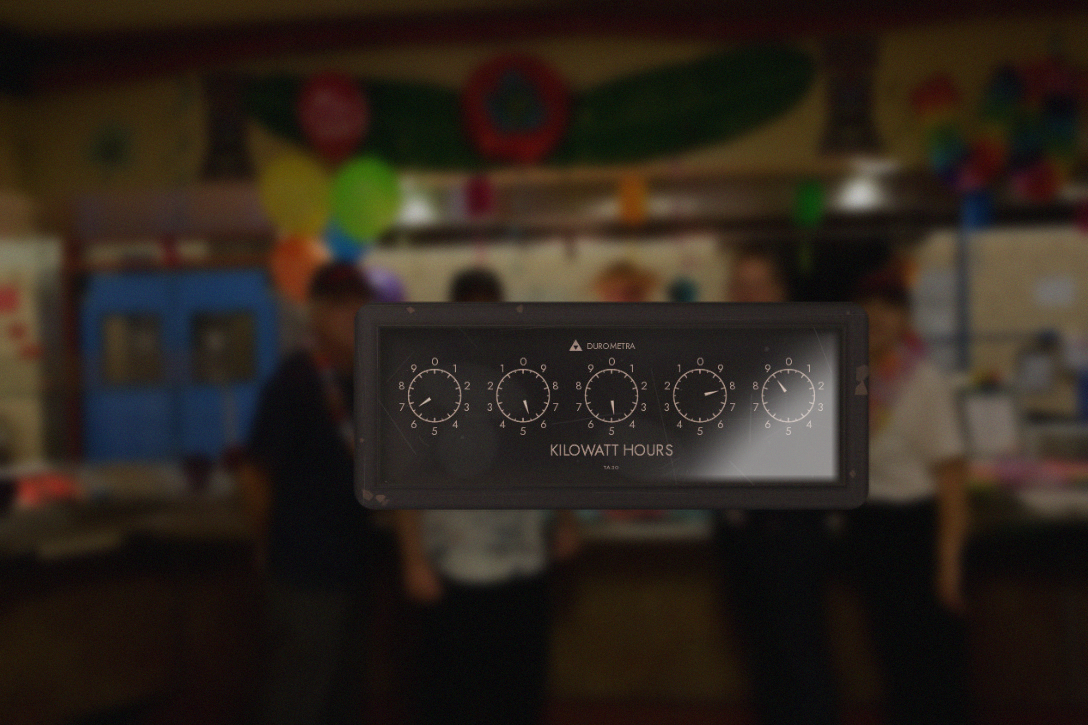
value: {"value": 65479, "unit": "kWh"}
